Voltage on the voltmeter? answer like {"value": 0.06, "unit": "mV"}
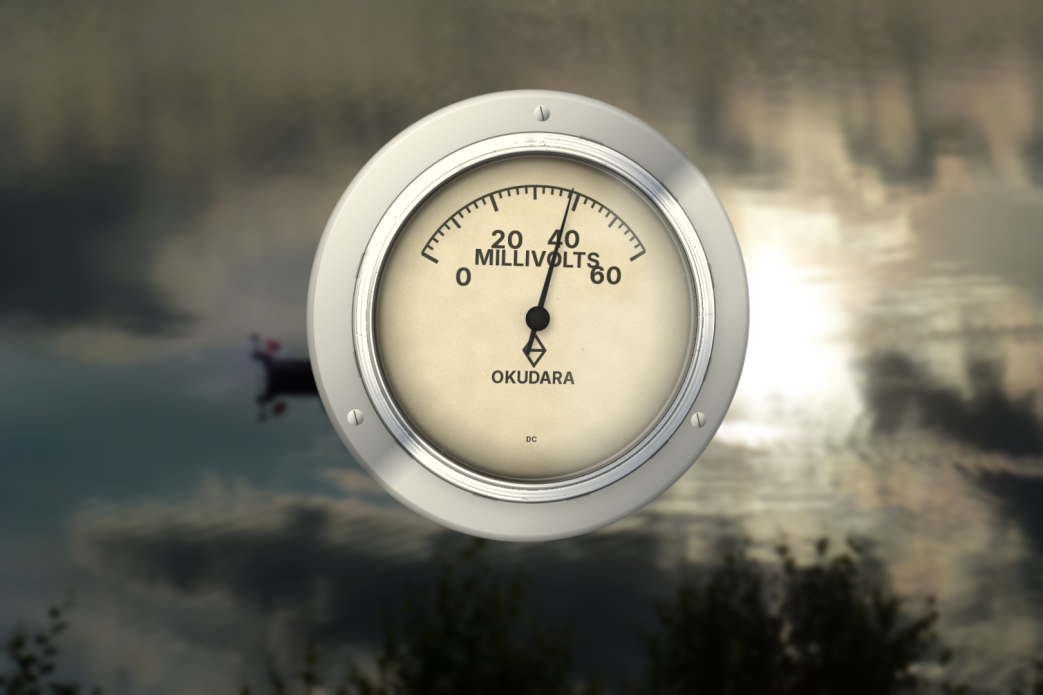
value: {"value": 38, "unit": "mV"}
